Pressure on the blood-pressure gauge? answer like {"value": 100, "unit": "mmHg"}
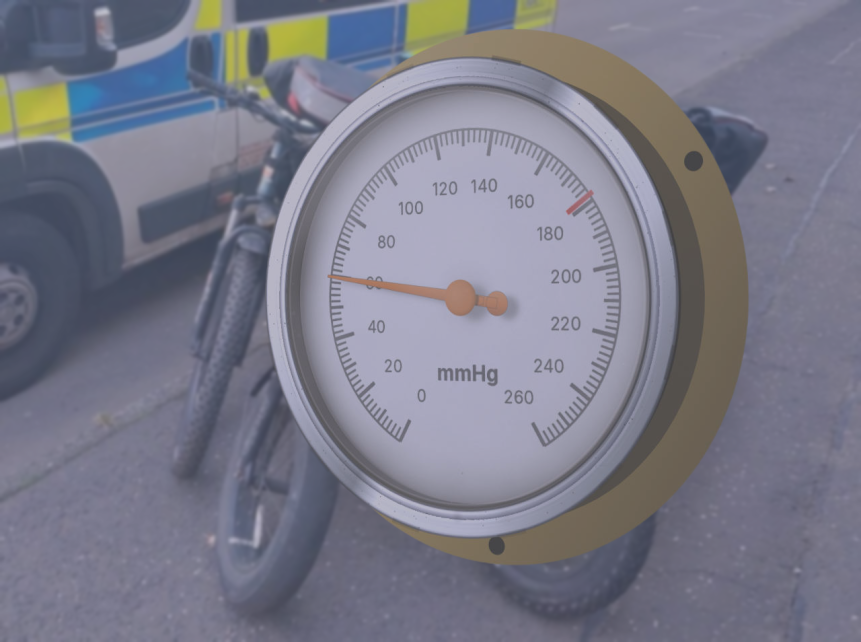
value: {"value": 60, "unit": "mmHg"}
